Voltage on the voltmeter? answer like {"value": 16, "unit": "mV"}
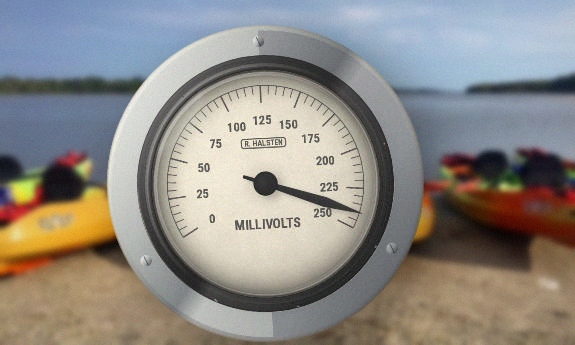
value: {"value": 240, "unit": "mV"}
